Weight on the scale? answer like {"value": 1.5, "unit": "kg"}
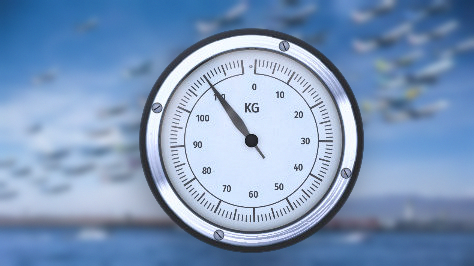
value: {"value": 110, "unit": "kg"}
